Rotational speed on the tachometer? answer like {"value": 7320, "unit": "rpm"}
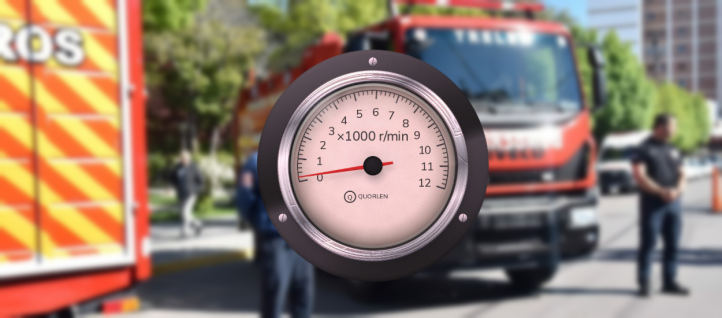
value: {"value": 200, "unit": "rpm"}
